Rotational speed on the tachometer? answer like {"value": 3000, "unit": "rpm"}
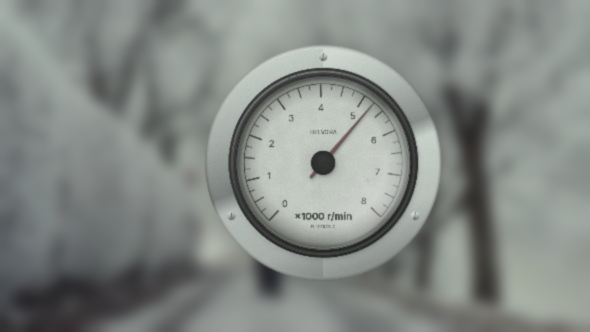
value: {"value": 5250, "unit": "rpm"}
